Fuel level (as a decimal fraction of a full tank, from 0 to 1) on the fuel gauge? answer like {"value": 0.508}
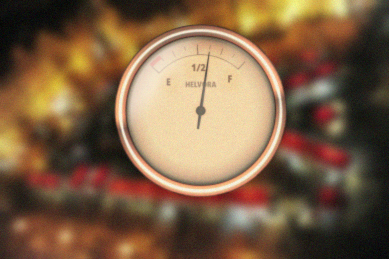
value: {"value": 0.625}
